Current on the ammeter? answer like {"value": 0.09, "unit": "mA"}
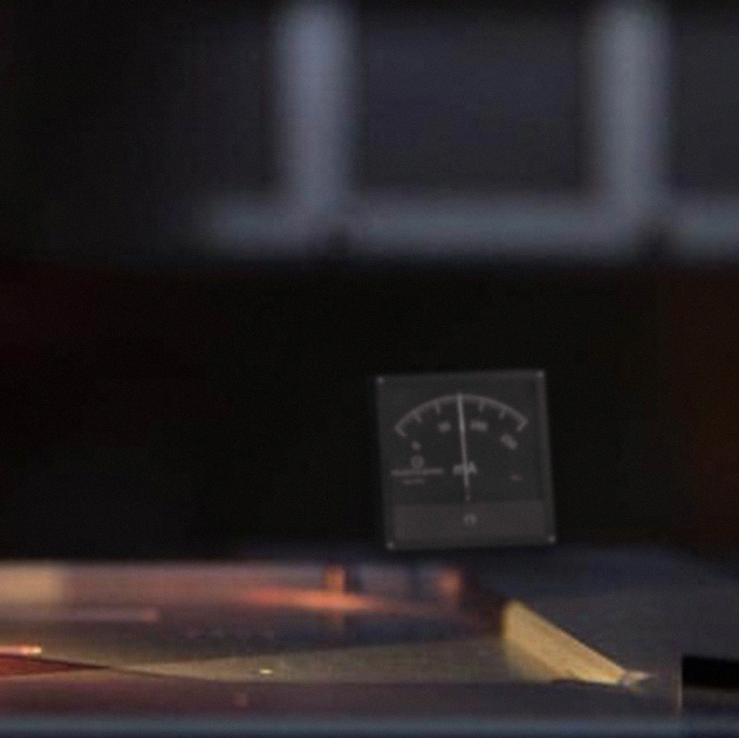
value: {"value": 75, "unit": "mA"}
